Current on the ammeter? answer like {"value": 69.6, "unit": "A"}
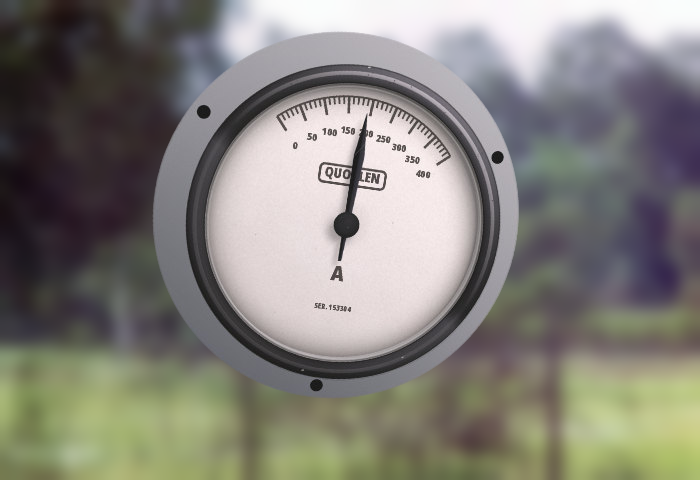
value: {"value": 190, "unit": "A"}
